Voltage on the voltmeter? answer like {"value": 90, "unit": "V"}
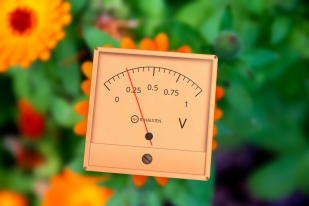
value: {"value": 0.25, "unit": "V"}
